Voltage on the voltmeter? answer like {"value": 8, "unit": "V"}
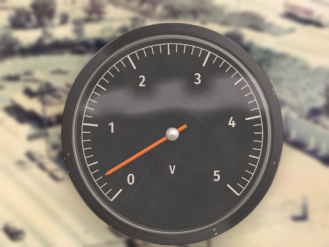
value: {"value": 0.3, "unit": "V"}
